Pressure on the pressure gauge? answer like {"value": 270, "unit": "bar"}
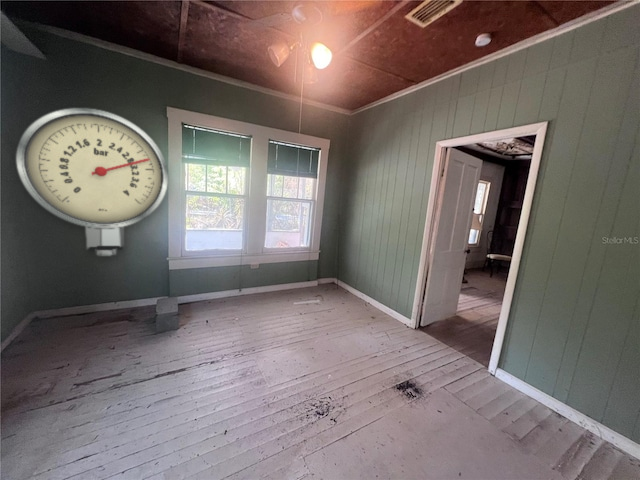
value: {"value": 3, "unit": "bar"}
